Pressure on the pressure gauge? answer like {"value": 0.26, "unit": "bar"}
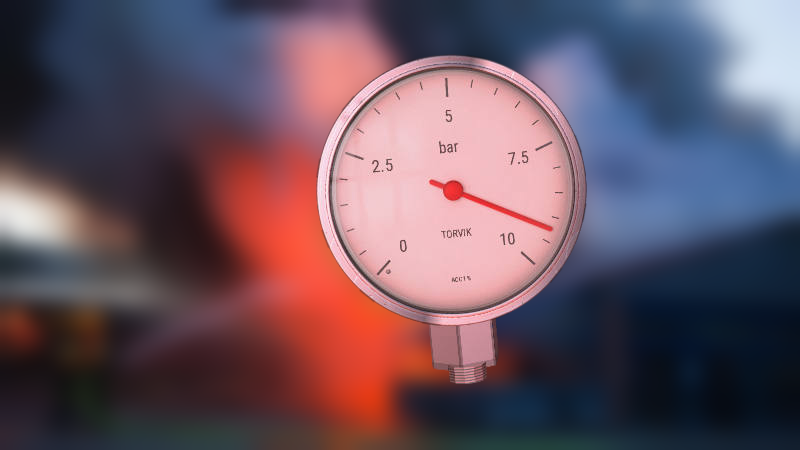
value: {"value": 9.25, "unit": "bar"}
